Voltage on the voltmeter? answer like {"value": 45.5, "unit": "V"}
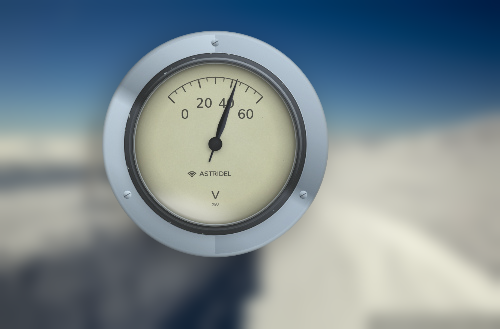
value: {"value": 42.5, "unit": "V"}
